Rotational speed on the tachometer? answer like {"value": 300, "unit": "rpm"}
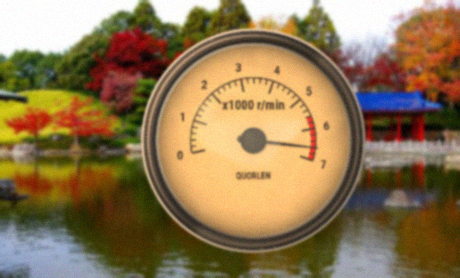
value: {"value": 6600, "unit": "rpm"}
